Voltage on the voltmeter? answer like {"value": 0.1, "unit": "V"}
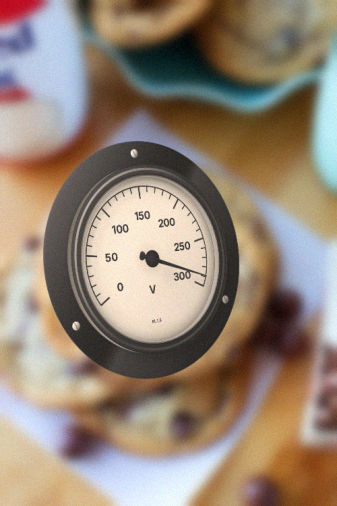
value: {"value": 290, "unit": "V"}
